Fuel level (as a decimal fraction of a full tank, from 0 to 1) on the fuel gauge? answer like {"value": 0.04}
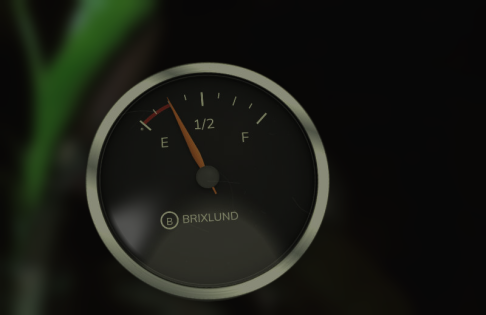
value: {"value": 0.25}
